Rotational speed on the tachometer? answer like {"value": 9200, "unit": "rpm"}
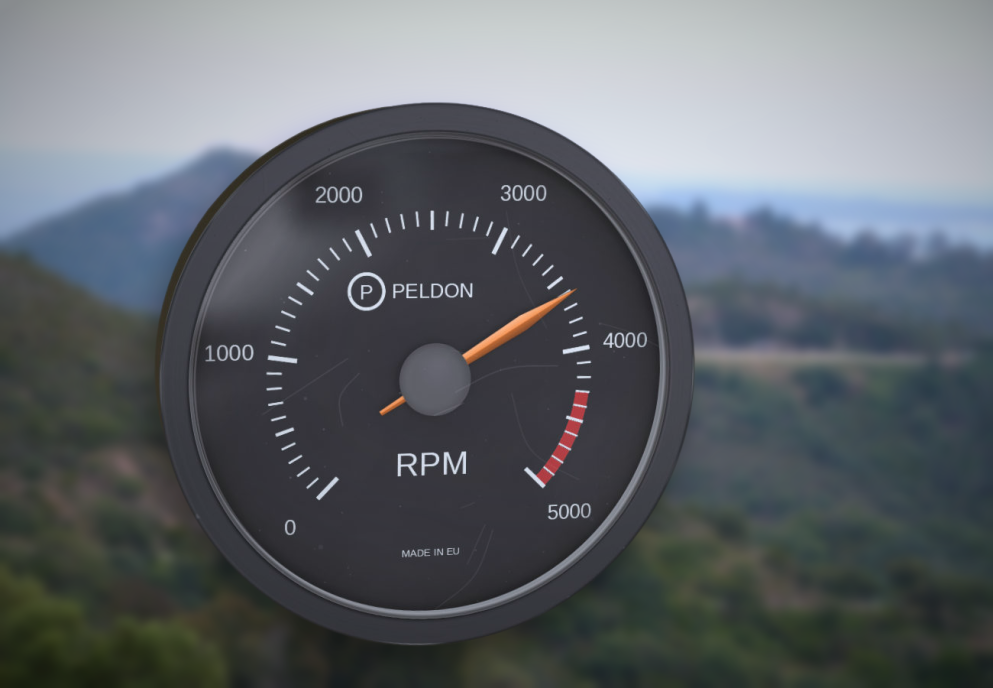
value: {"value": 3600, "unit": "rpm"}
